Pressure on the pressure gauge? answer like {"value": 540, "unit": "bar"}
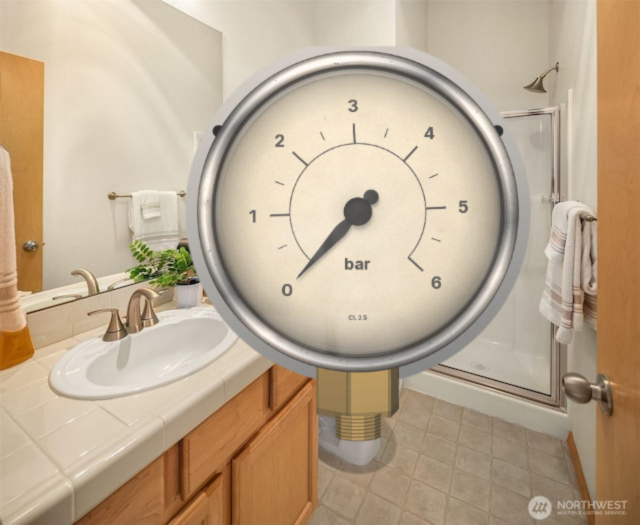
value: {"value": 0, "unit": "bar"}
